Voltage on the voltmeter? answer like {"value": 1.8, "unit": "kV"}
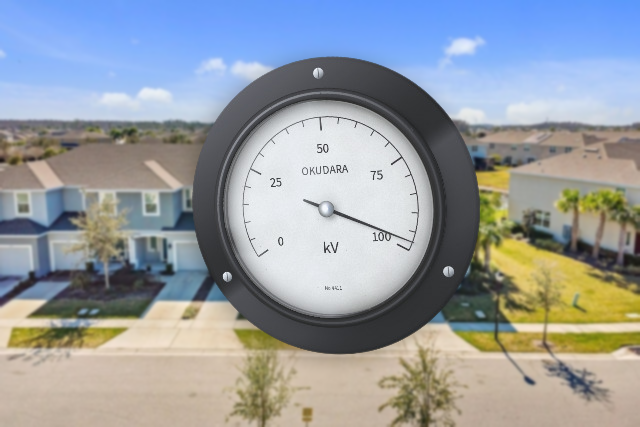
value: {"value": 97.5, "unit": "kV"}
